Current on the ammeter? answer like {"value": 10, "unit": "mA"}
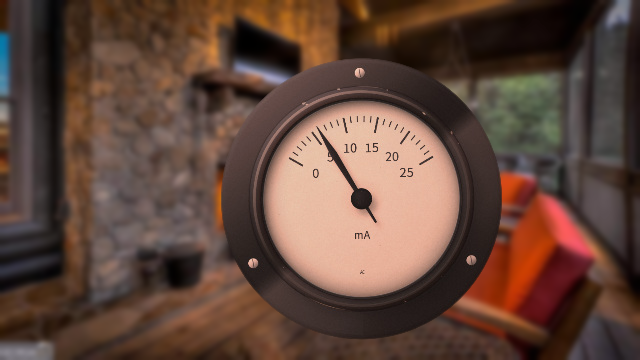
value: {"value": 6, "unit": "mA"}
